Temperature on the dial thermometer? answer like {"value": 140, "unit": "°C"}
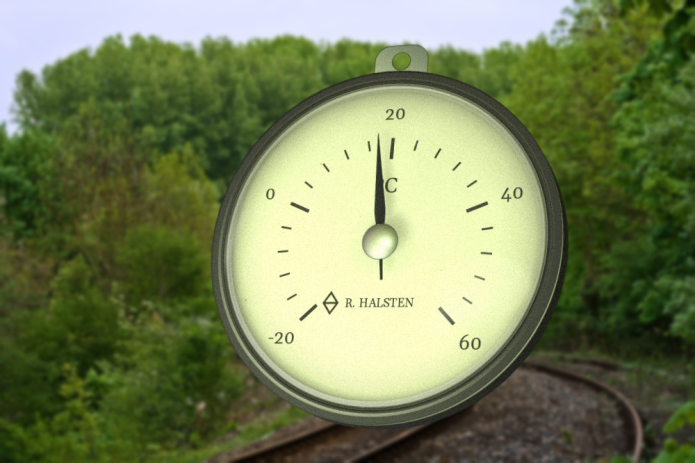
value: {"value": 18, "unit": "°C"}
